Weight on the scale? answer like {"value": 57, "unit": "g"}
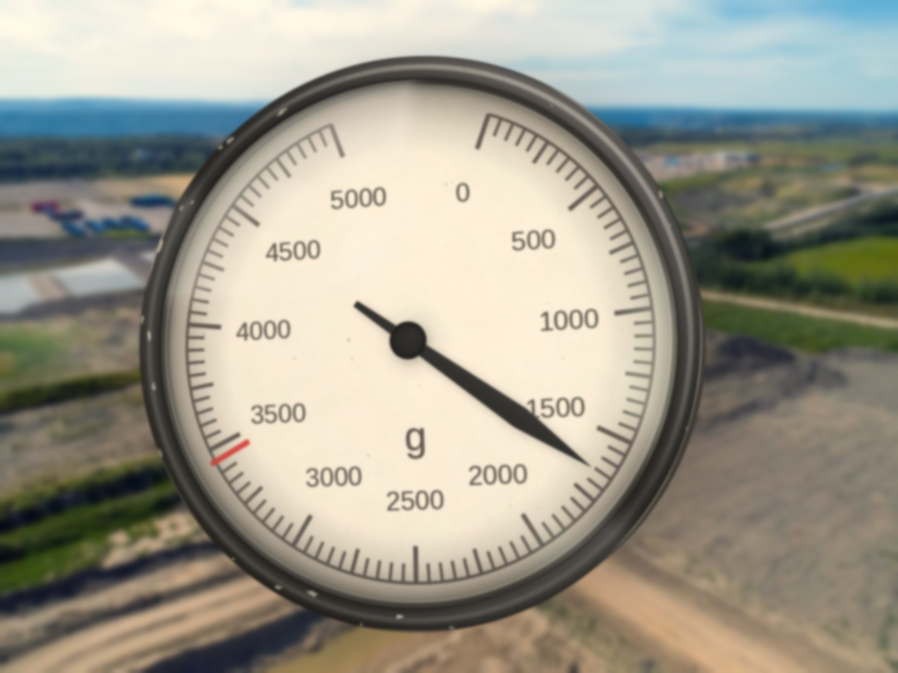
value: {"value": 1650, "unit": "g"}
